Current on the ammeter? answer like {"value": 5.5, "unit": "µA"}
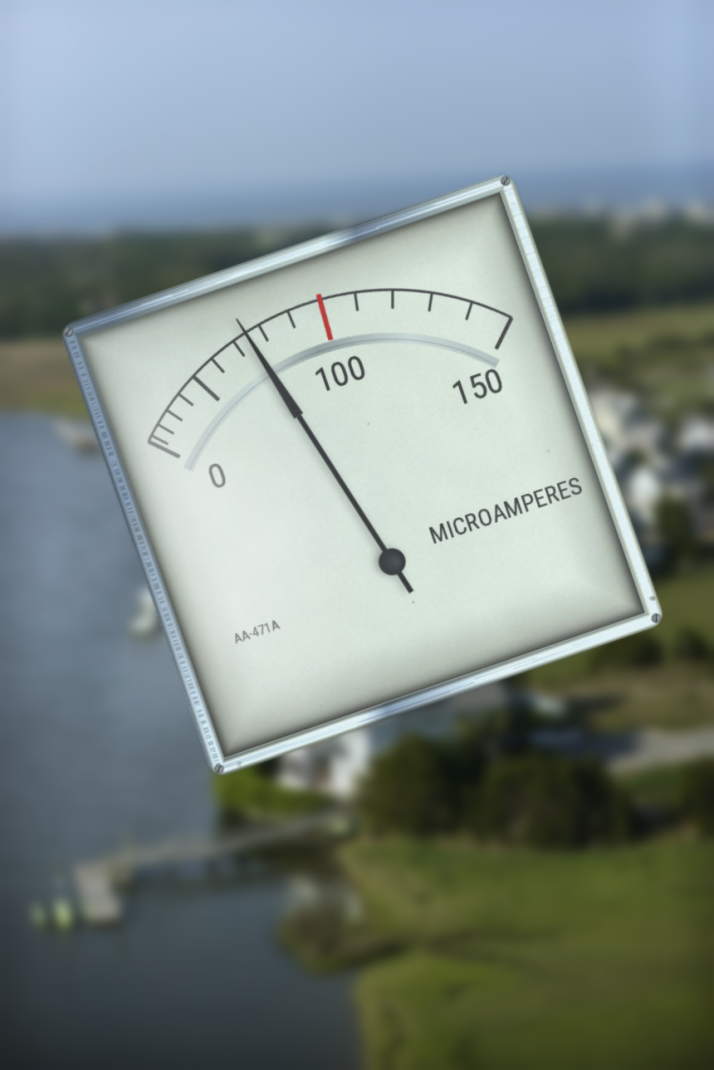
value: {"value": 75, "unit": "µA"}
